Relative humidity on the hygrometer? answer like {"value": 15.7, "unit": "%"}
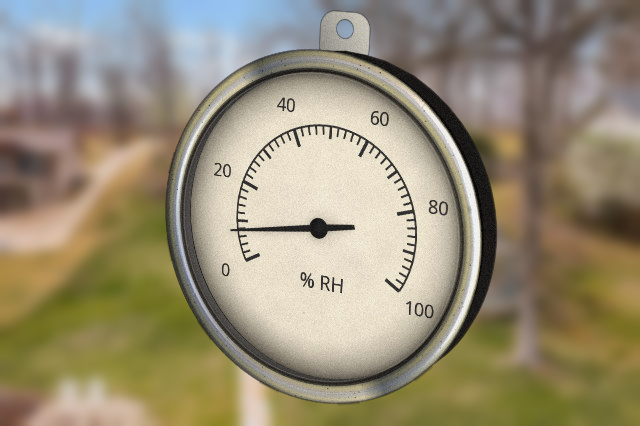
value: {"value": 8, "unit": "%"}
